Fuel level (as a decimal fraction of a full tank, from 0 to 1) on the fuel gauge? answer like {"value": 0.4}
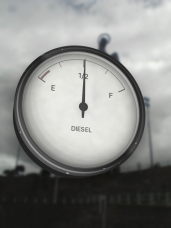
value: {"value": 0.5}
